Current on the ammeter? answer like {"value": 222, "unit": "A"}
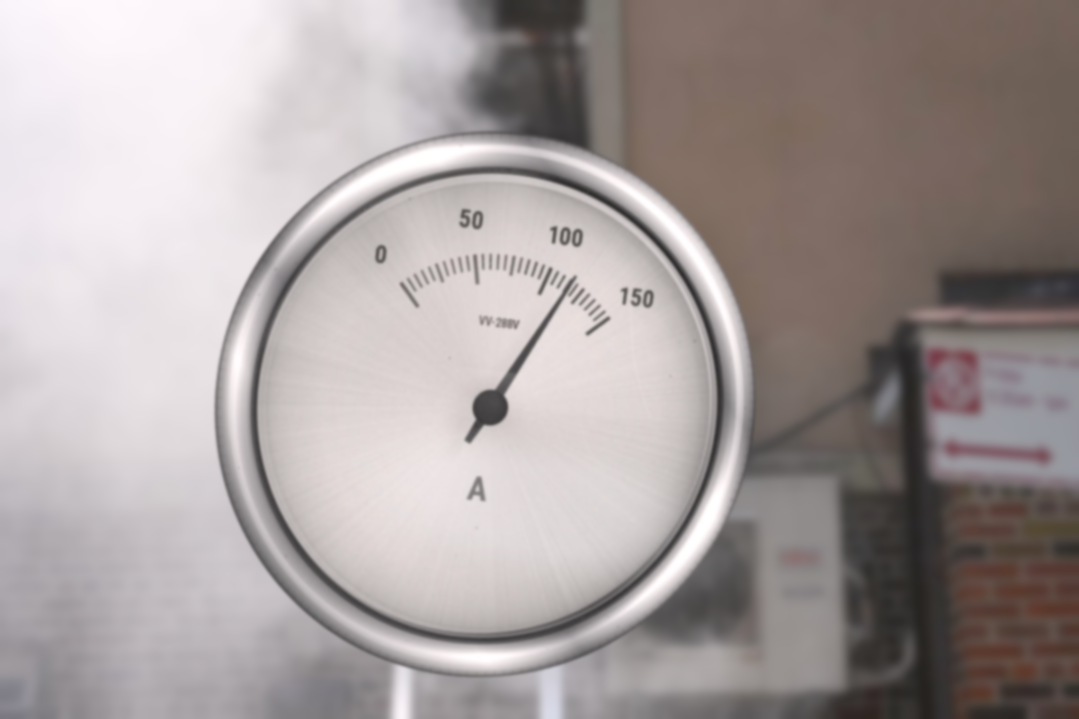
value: {"value": 115, "unit": "A"}
